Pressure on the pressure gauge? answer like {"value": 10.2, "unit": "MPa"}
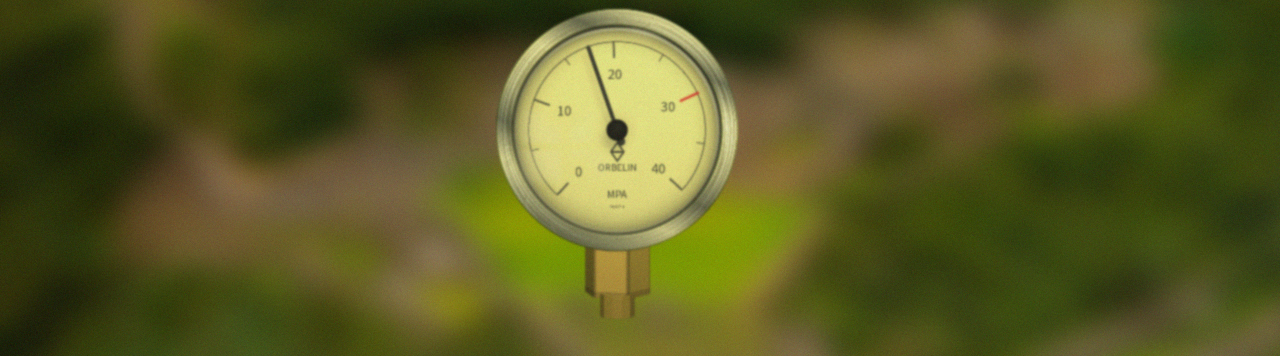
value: {"value": 17.5, "unit": "MPa"}
